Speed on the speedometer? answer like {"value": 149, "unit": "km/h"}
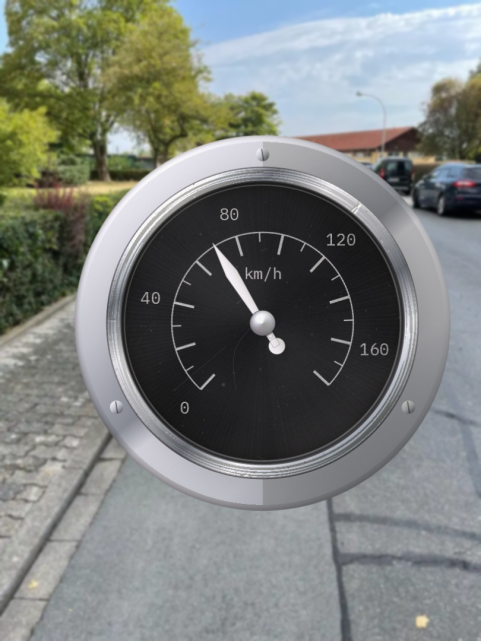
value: {"value": 70, "unit": "km/h"}
